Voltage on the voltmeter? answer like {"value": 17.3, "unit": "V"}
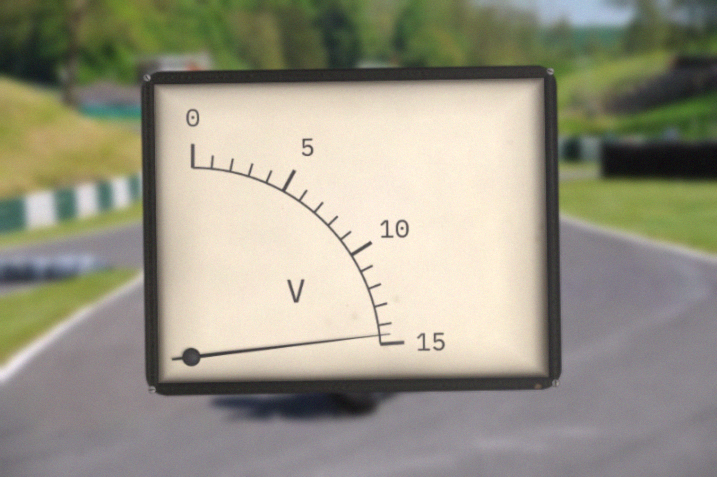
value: {"value": 14.5, "unit": "V"}
